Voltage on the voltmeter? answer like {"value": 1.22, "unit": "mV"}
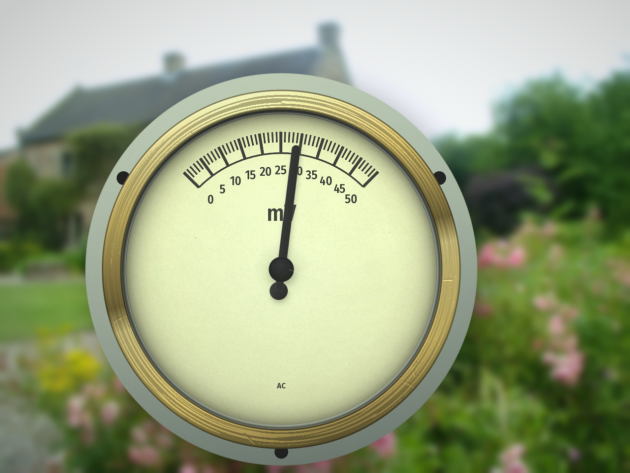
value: {"value": 29, "unit": "mV"}
